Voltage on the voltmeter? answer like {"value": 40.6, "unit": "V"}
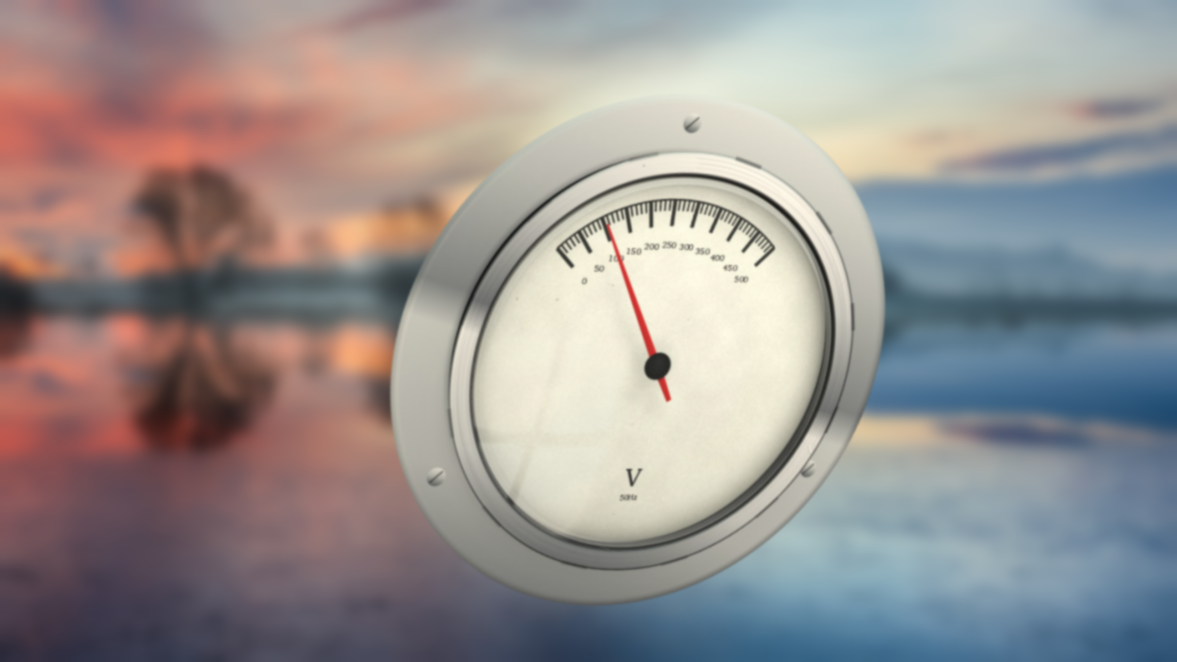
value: {"value": 100, "unit": "V"}
